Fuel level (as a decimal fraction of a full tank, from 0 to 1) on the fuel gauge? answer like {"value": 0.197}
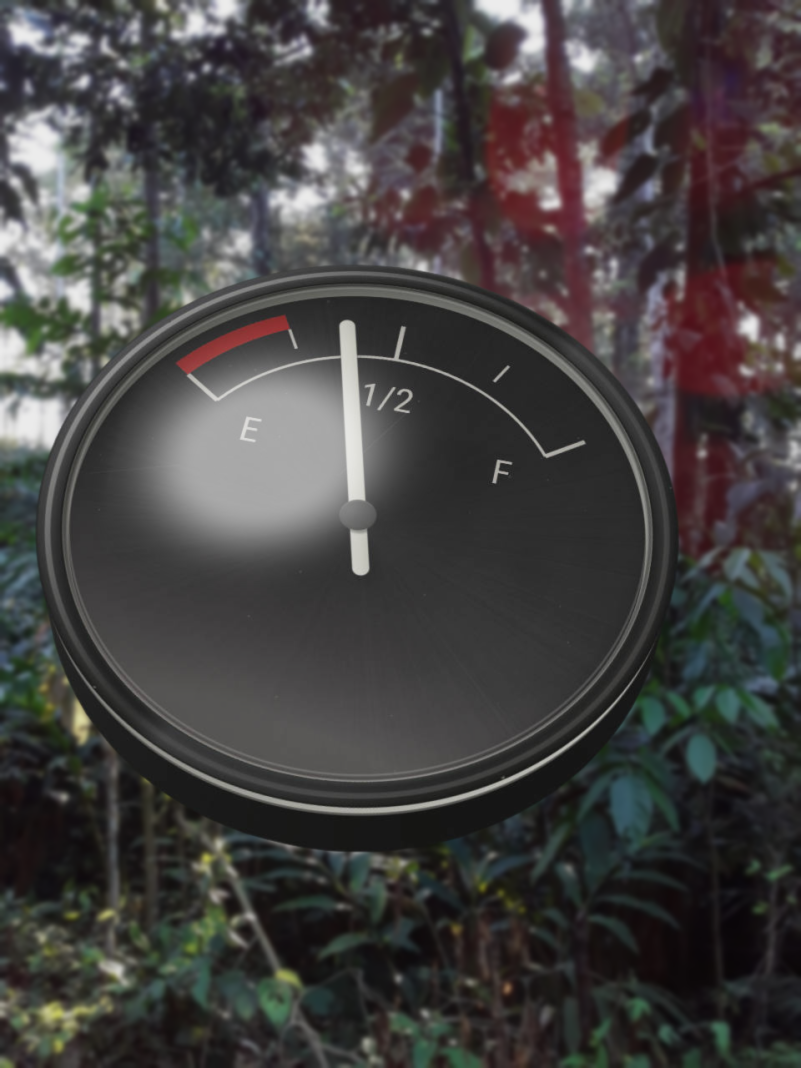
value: {"value": 0.375}
